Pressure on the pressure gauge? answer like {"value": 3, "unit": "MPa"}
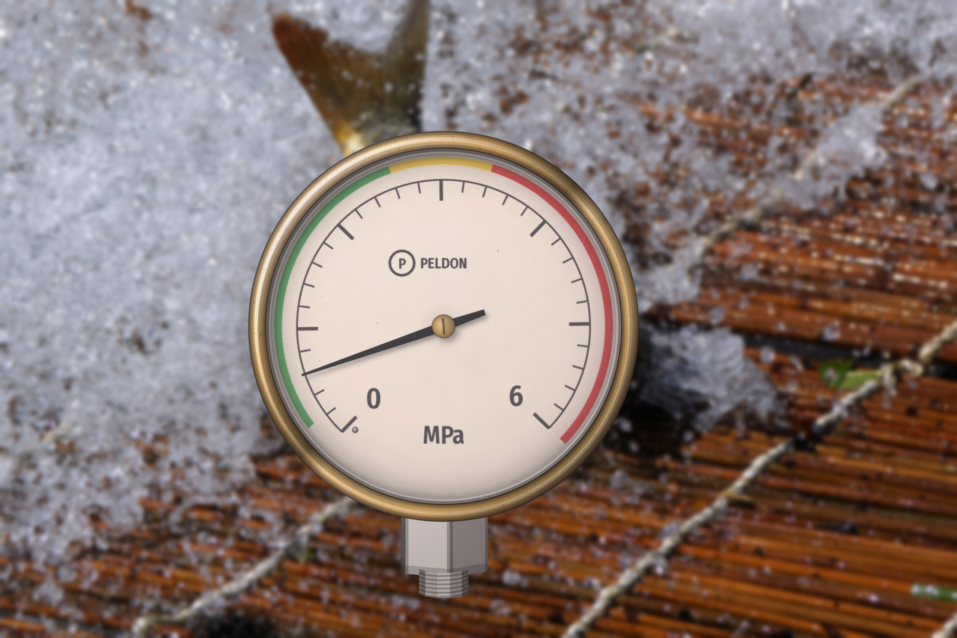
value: {"value": 0.6, "unit": "MPa"}
